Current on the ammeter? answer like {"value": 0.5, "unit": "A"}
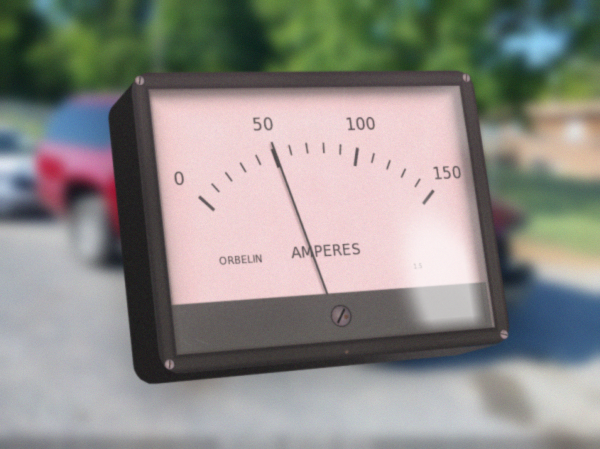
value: {"value": 50, "unit": "A"}
